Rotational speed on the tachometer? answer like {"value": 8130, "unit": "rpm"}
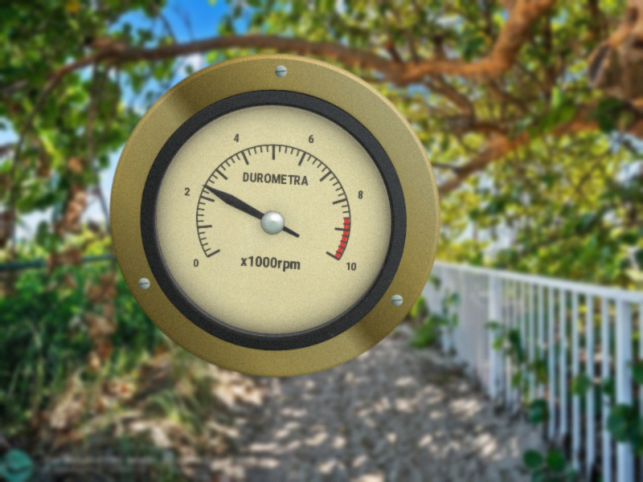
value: {"value": 2400, "unit": "rpm"}
